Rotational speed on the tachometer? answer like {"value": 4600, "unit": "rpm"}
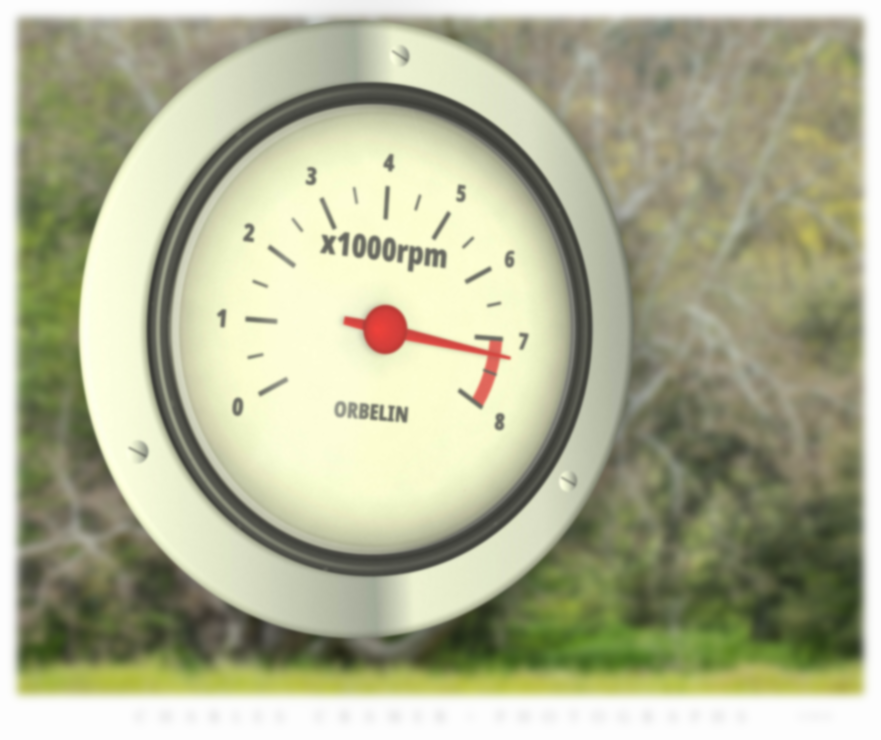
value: {"value": 7250, "unit": "rpm"}
